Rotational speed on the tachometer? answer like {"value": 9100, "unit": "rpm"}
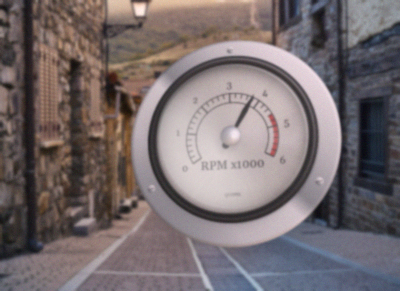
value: {"value": 3800, "unit": "rpm"}
